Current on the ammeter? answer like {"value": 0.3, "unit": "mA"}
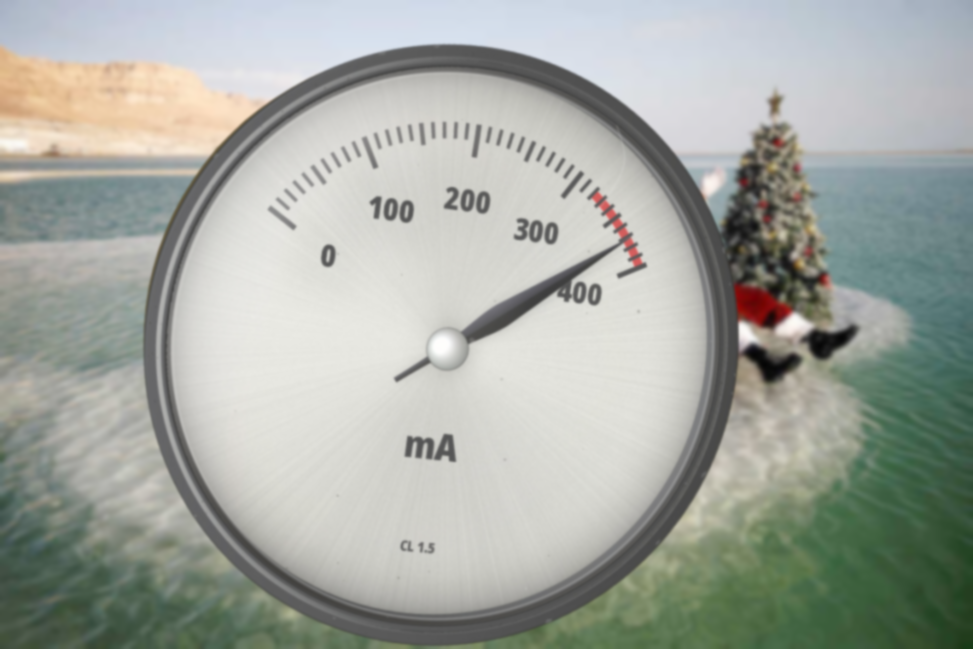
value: {"value": 370, "unit": "mA"}
